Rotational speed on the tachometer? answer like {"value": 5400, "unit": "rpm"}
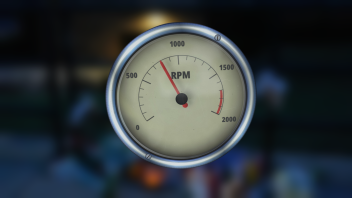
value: {"value": 800, "unit": "rpm"}
